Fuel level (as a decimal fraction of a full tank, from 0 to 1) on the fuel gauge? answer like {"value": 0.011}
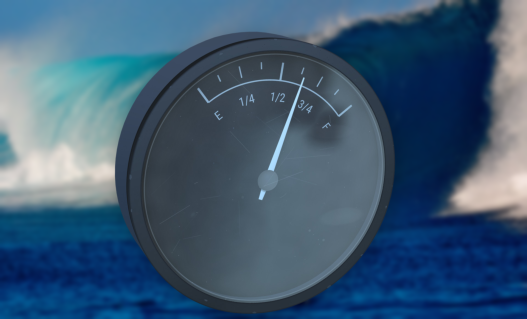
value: {"value": 0.625}
